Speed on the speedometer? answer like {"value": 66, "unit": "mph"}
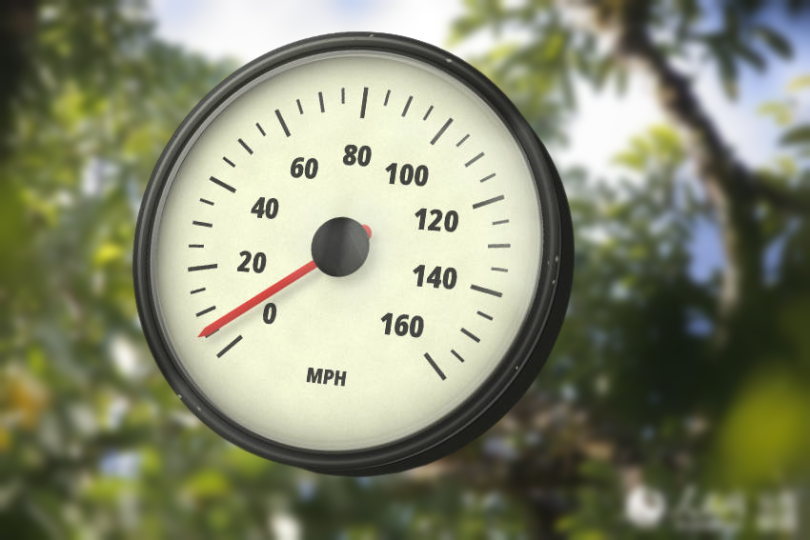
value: {"value": 5, "unit": "mph"}
